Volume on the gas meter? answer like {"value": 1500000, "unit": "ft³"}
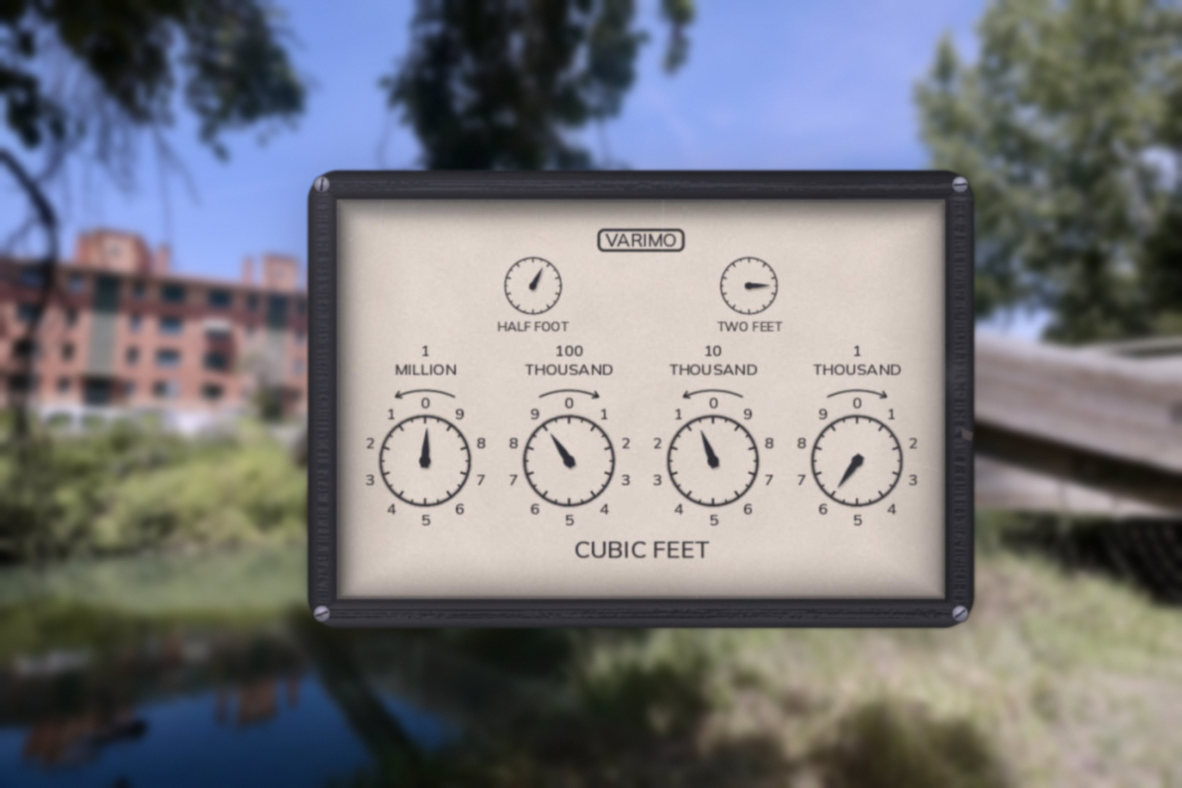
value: {"value": 990600, "unit": "ft³"}
